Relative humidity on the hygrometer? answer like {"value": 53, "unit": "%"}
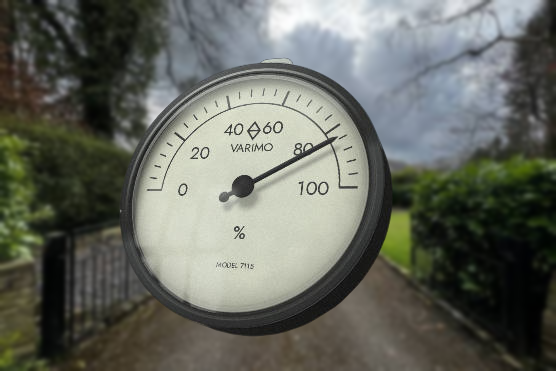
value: {"value": 84, "unit": "%"}
